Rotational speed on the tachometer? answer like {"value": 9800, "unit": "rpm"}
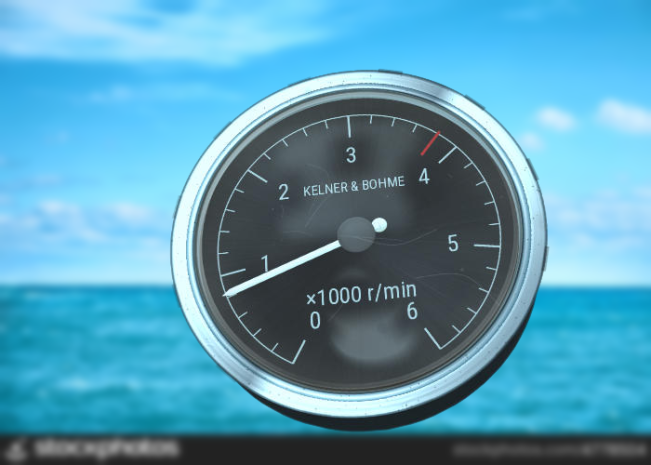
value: {"value": 800, "unit": "rpm"}
